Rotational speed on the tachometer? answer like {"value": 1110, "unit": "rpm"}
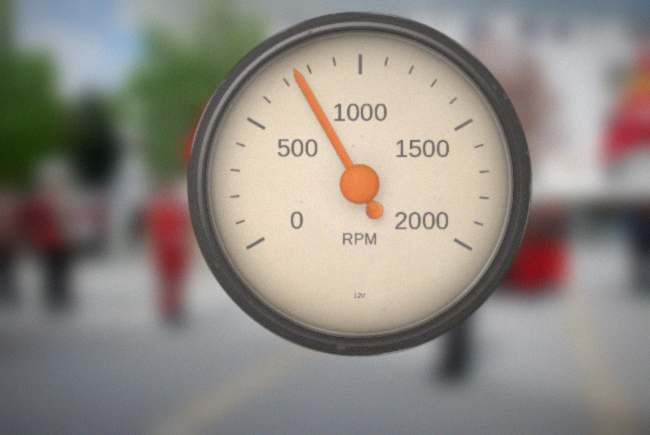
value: {"value": 750, "unit": "rpm"}
